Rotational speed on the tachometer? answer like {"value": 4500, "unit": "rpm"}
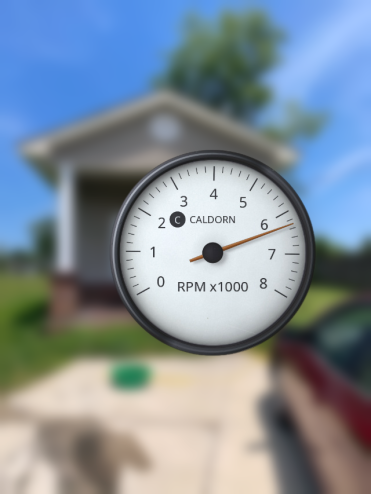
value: {"value": 6300, "unit": "rpm"}
